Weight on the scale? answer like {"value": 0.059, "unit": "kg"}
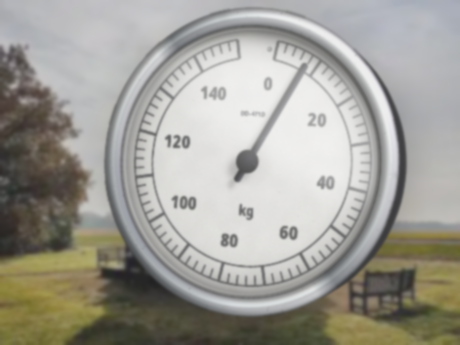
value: {"value": 8, "unit": "kg"}
